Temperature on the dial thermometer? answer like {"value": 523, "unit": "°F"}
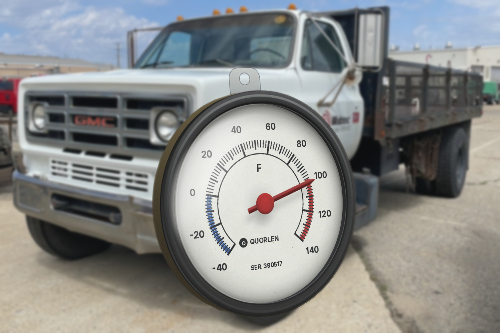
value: {"value": 100, "unit": "°F"}
